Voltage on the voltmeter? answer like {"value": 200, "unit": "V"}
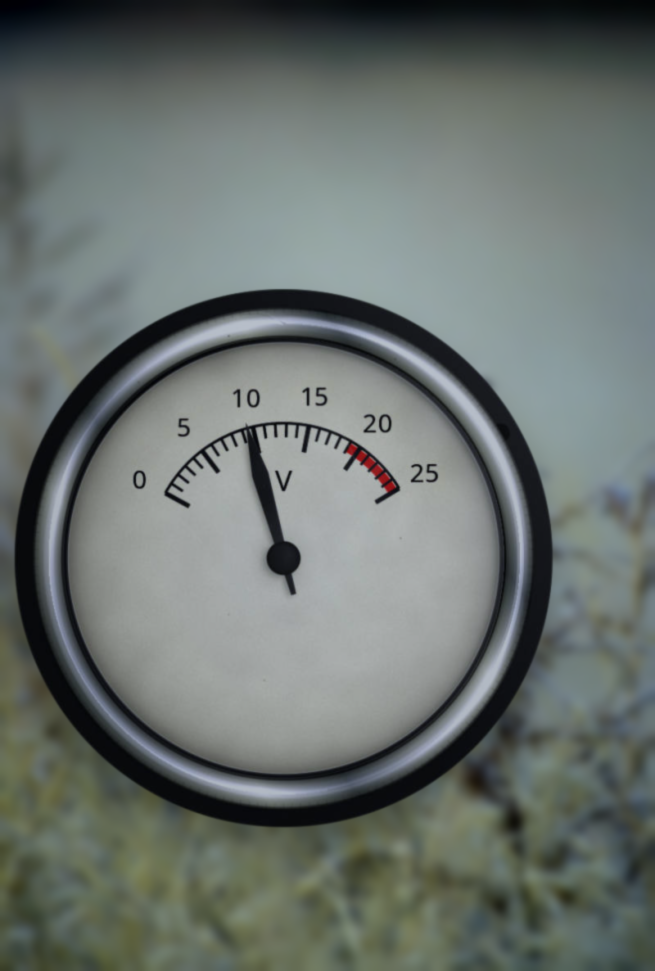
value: {"value": 9.5, "unit": "V"}
